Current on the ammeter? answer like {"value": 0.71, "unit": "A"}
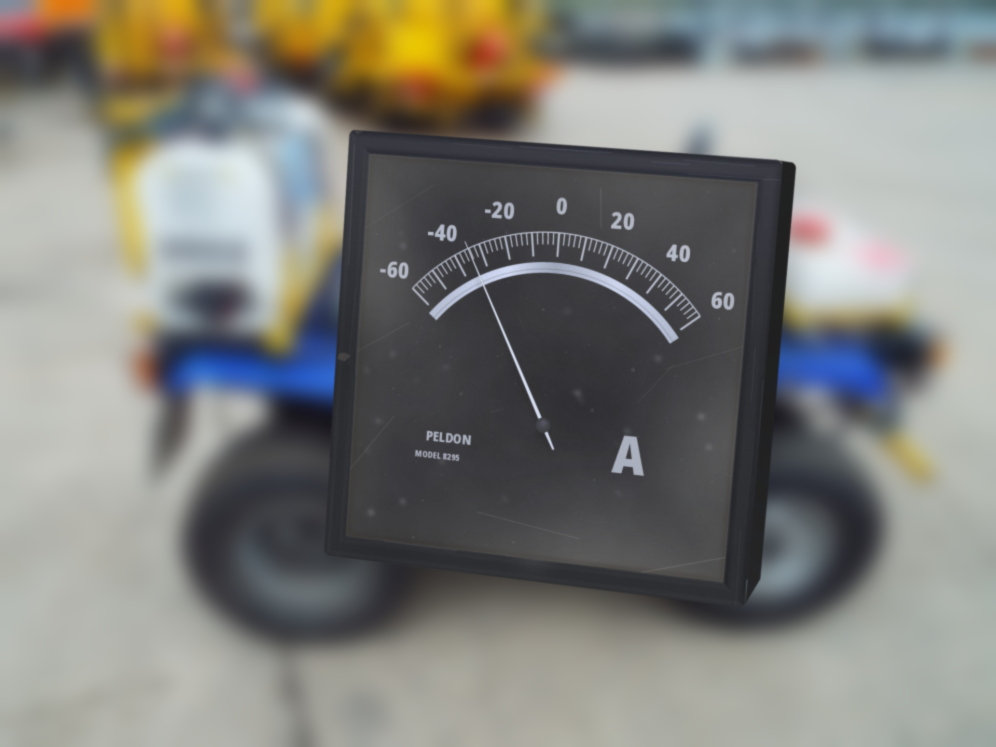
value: {"value": -34, "unit": "A"}
